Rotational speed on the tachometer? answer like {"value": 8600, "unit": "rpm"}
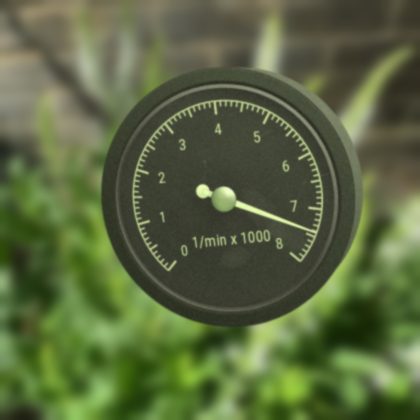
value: {"value": 7400, "unit": "rpm"}
